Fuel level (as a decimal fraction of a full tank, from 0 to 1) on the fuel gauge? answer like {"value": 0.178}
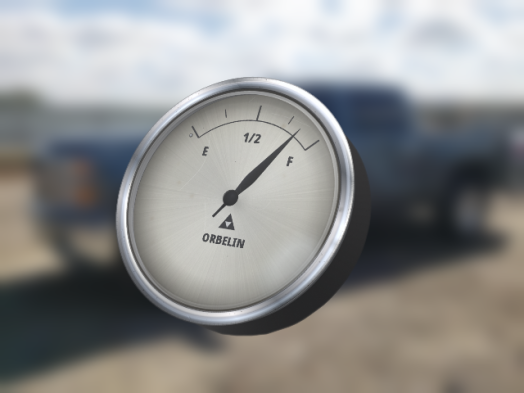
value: {"value": 0.875}
